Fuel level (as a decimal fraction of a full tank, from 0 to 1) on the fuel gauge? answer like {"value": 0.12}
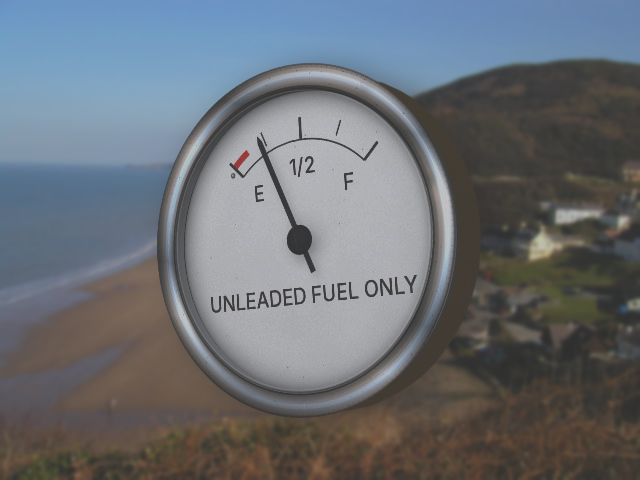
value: {"value": 0.25}
